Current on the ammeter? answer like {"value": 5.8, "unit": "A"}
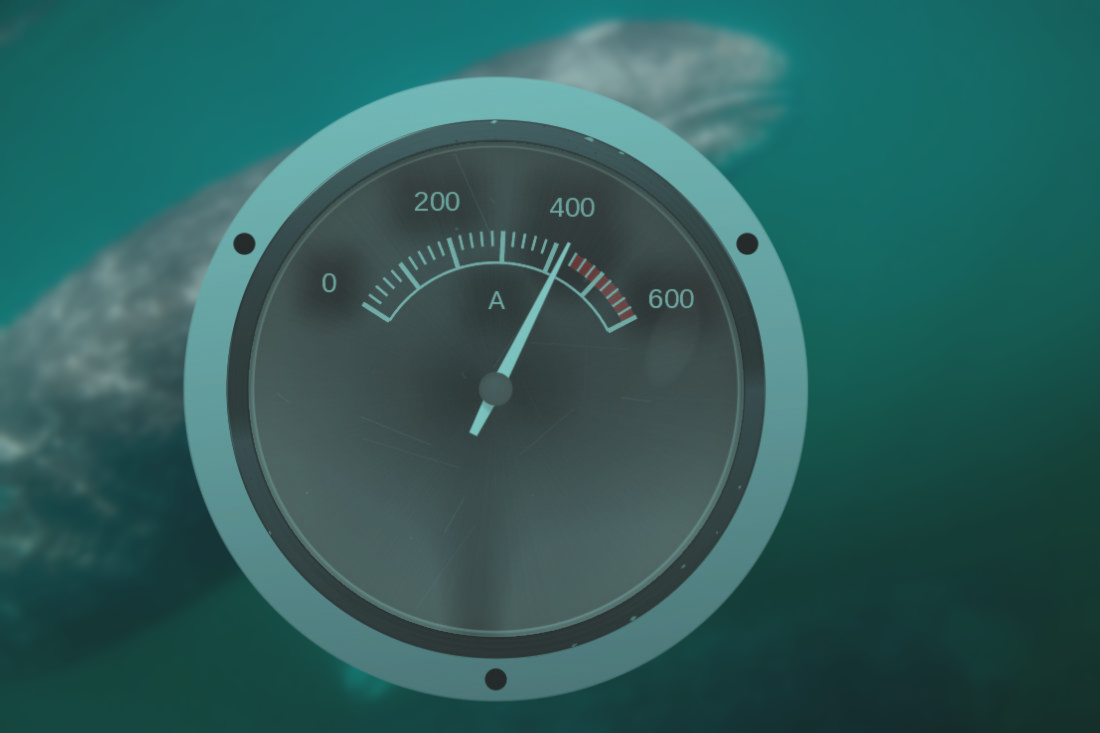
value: {"value": 420, "unit": "A"}
